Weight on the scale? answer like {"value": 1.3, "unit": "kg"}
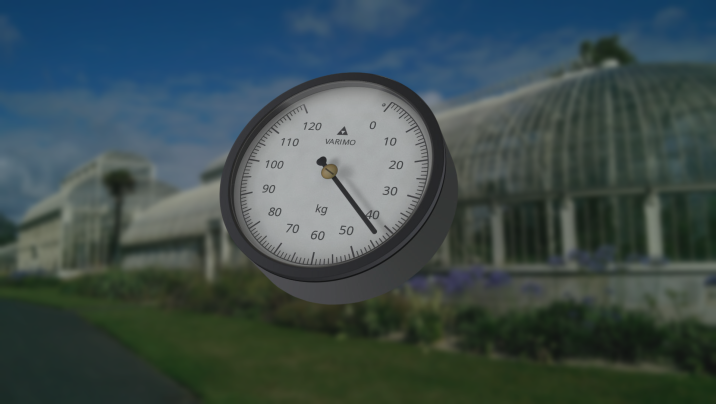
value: {"value": 43, "unit": "kg"}
